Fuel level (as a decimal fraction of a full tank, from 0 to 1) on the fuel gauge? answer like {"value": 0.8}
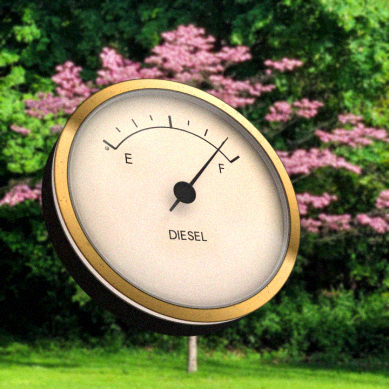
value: {"value": 0.875}
